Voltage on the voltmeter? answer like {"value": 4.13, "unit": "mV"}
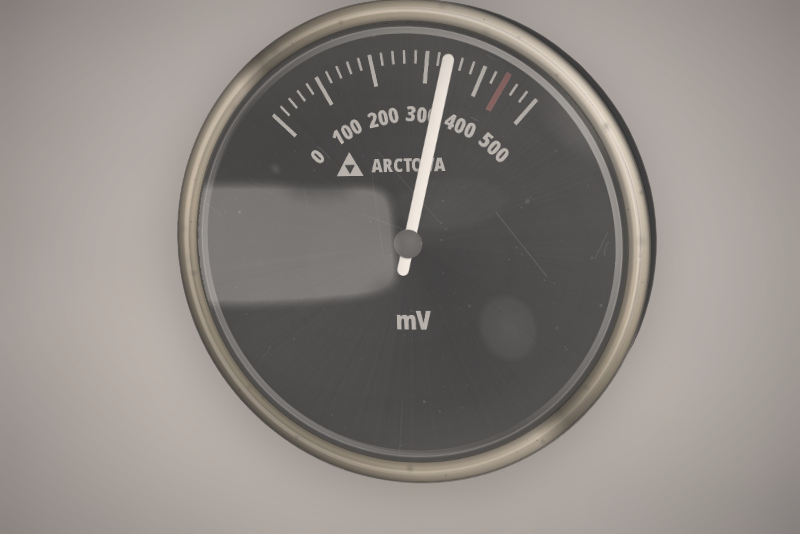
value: {"value": 340, "unit": "mV"}
